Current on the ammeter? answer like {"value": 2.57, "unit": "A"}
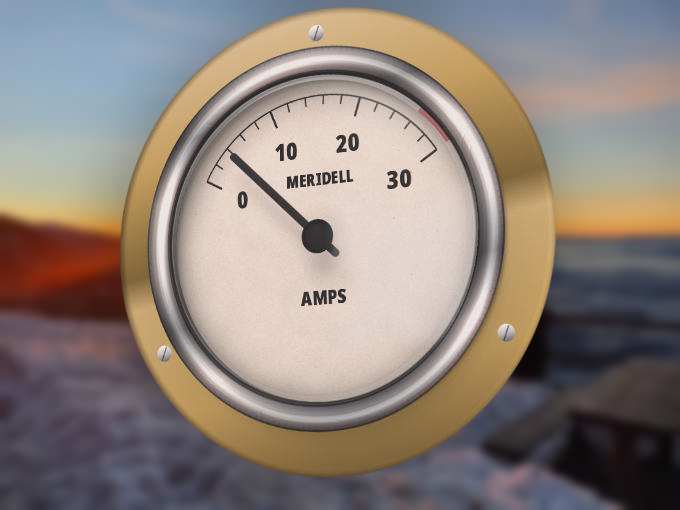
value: {"value": 4, "unit": "A"}
